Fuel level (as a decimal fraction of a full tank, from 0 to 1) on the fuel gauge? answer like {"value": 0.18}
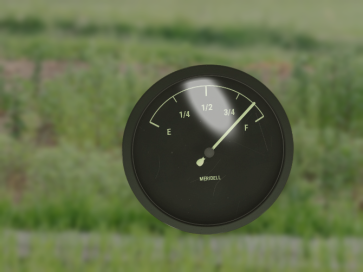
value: {"value": 0.875}
